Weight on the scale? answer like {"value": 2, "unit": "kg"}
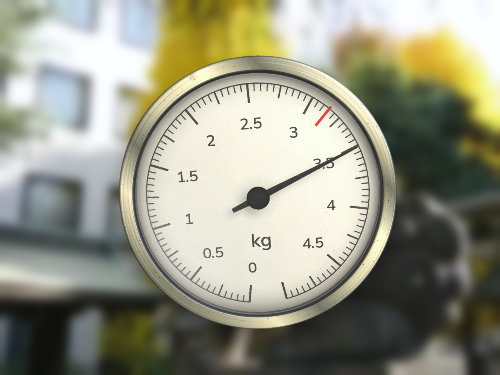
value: {"value": 3.5, "unit": "kg"}
